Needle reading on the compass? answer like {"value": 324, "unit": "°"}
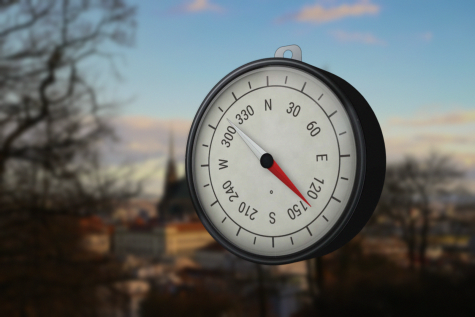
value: {"value": 135, "unit": "°"}
